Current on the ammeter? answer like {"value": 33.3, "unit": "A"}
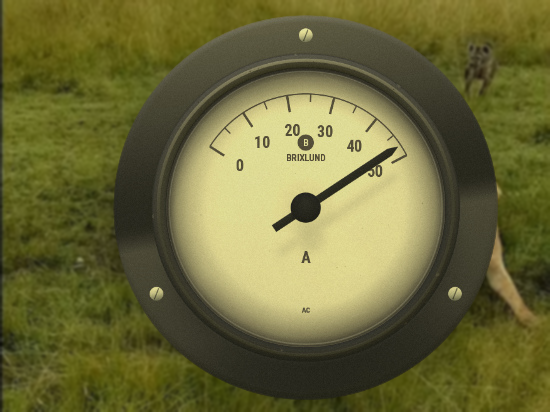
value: {"value": 47.5, "unit": "A"}
